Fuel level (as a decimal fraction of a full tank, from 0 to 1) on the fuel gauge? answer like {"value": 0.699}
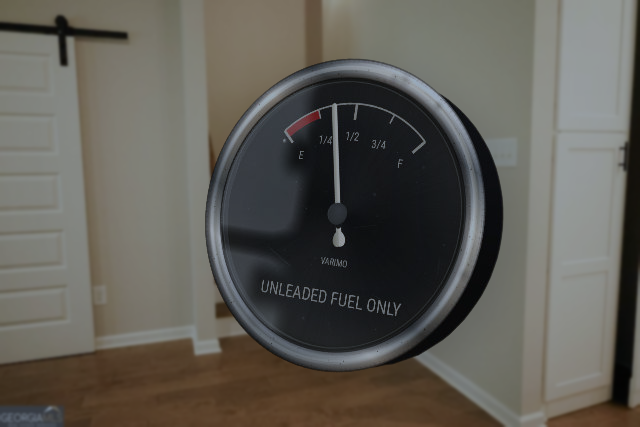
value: {"value": 0.375}
